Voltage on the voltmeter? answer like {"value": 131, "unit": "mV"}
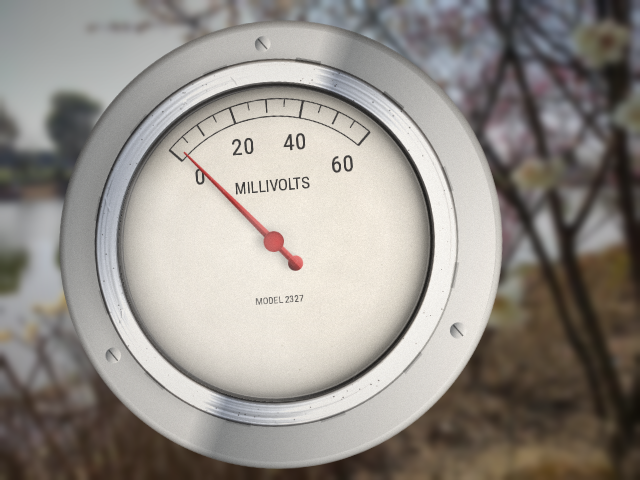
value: {"value": 2.5, "unit": "mV"}
